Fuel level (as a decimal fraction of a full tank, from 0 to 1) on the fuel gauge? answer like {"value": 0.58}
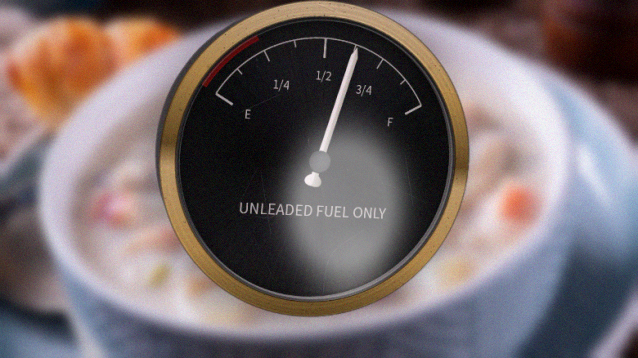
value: {"value": 0.625}
